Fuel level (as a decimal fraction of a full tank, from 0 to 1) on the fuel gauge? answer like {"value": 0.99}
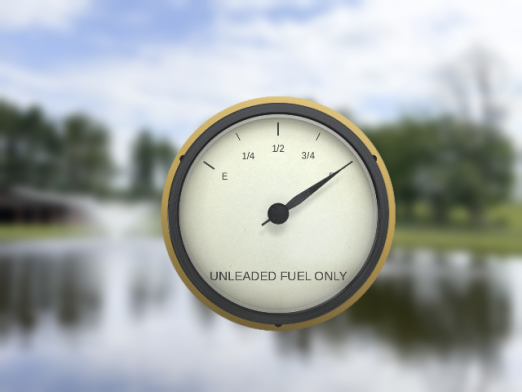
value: {"value": 1}
